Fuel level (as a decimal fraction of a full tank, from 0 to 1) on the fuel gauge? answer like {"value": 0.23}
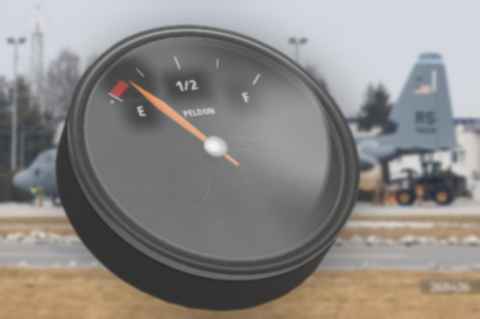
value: {"value": 0.125}
